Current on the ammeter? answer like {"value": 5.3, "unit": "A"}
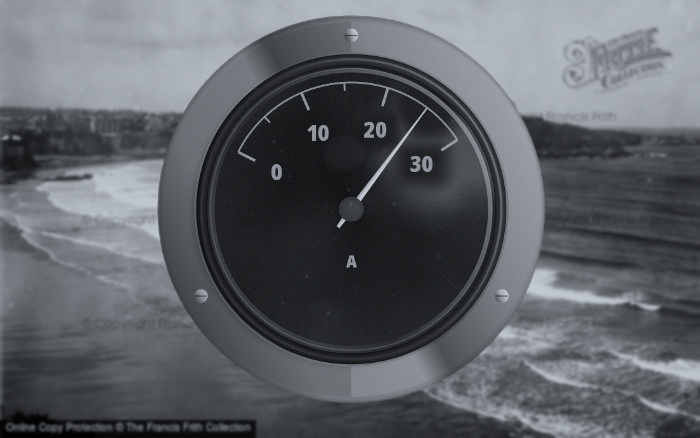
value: {"value": 25, "unit": "A"}
